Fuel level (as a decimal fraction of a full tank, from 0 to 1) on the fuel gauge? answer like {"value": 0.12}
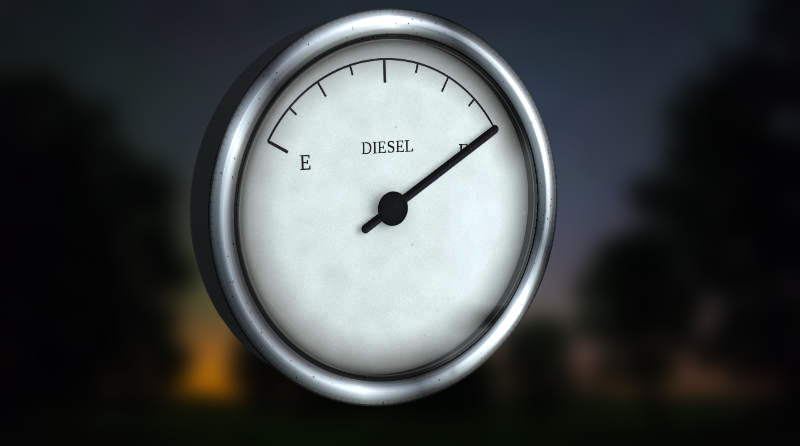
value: {"value": 1}
